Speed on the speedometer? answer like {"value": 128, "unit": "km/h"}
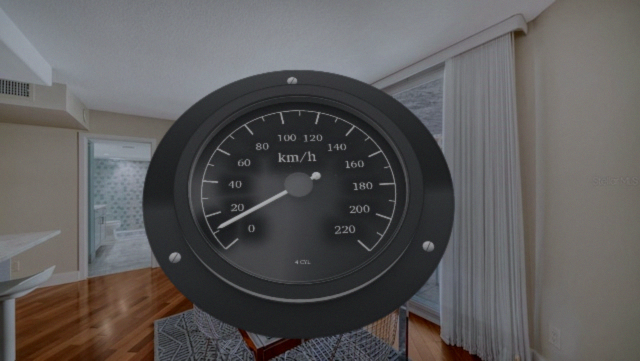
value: {"value": 10, "unit": "km/h"}
